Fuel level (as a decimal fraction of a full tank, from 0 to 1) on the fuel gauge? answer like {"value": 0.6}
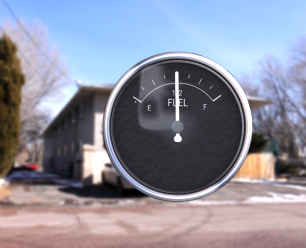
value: {"value": 0.5}
